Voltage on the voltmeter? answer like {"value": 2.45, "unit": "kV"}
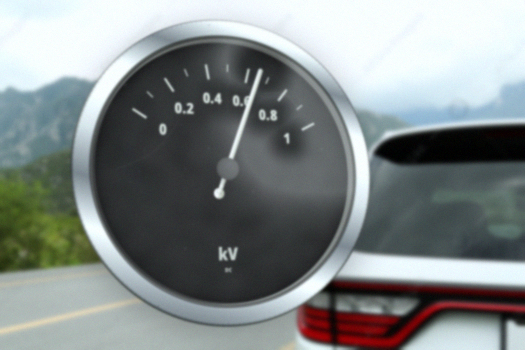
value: {"value": 0.65, "unit": "kV"}
